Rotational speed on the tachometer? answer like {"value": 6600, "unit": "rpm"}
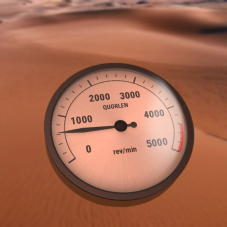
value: {"value": 600, "unit": "rpm"}
